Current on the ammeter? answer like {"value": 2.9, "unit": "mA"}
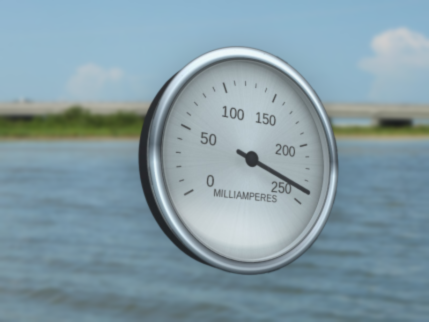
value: {"value": 240, "unit": "mA"}
